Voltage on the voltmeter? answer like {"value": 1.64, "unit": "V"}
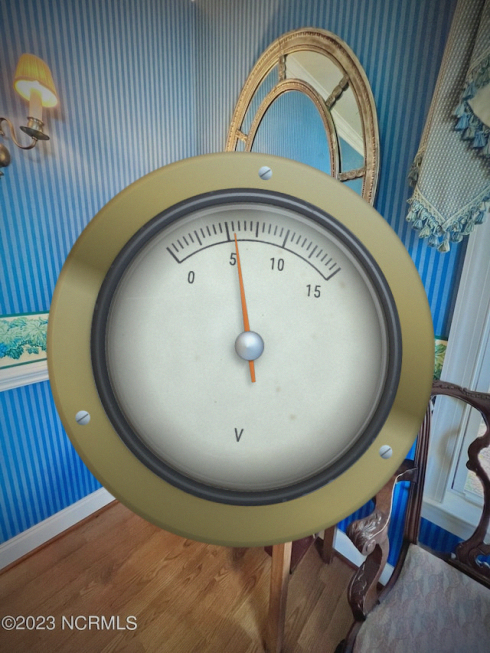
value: {"value": 5.5, "unit": "V"}
